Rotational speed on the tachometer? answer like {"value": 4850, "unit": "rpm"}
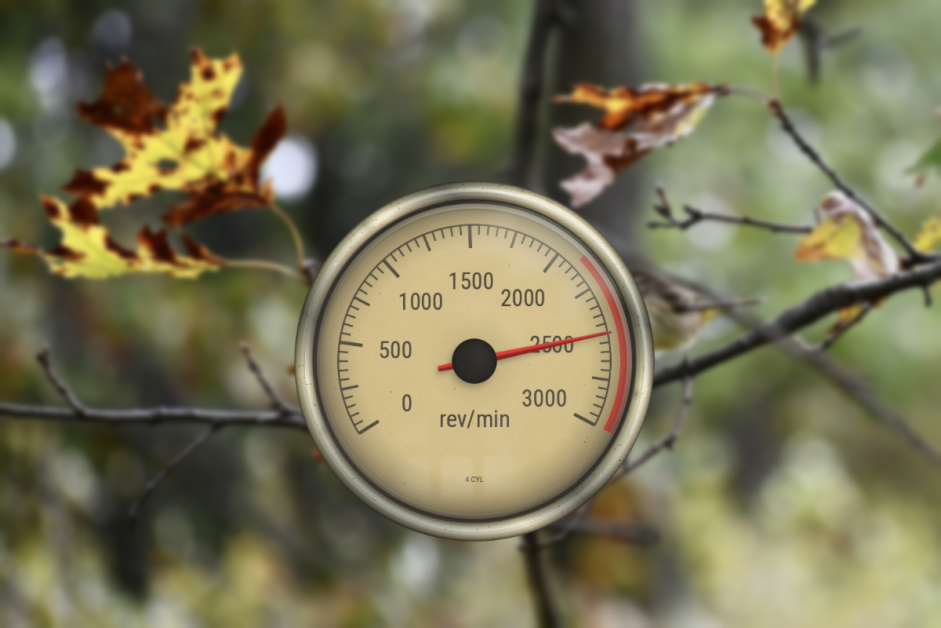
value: {"value": 2500, "unit": "rpm"}
